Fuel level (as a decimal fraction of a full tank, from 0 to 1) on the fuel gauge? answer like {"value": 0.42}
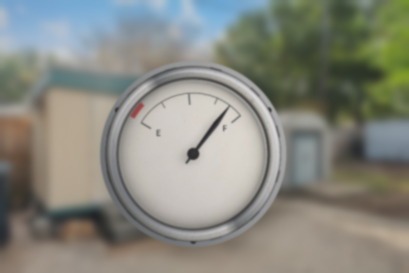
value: {"value": 0.875}
